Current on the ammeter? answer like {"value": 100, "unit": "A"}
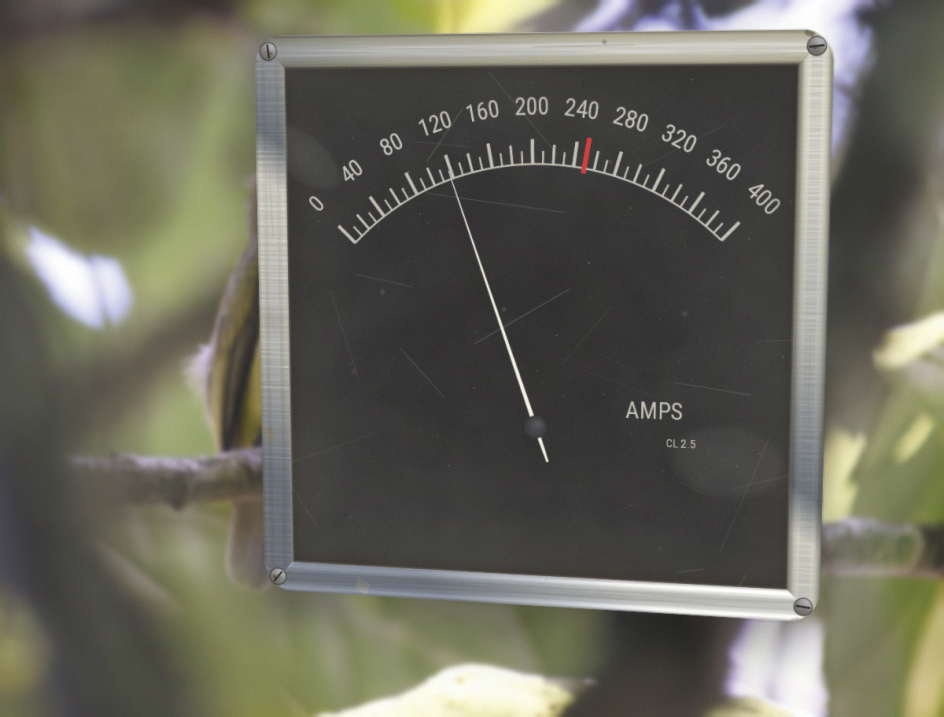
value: {"value": 120, "unit": "A"}
